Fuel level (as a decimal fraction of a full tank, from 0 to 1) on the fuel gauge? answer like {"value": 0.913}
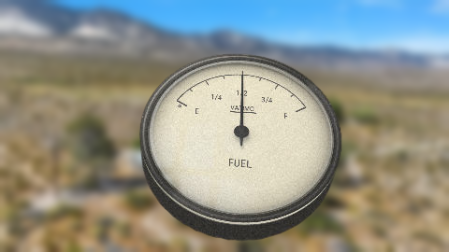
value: {"value": 0.5}
